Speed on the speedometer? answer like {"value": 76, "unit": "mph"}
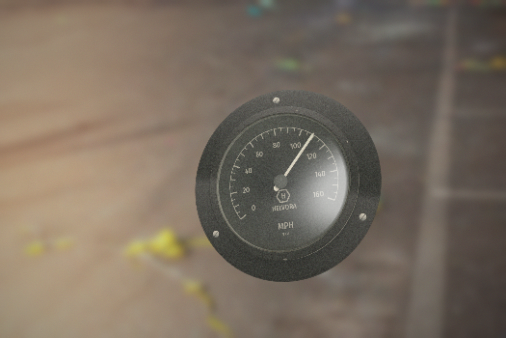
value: {"value": 110, "unit": "mph"}
